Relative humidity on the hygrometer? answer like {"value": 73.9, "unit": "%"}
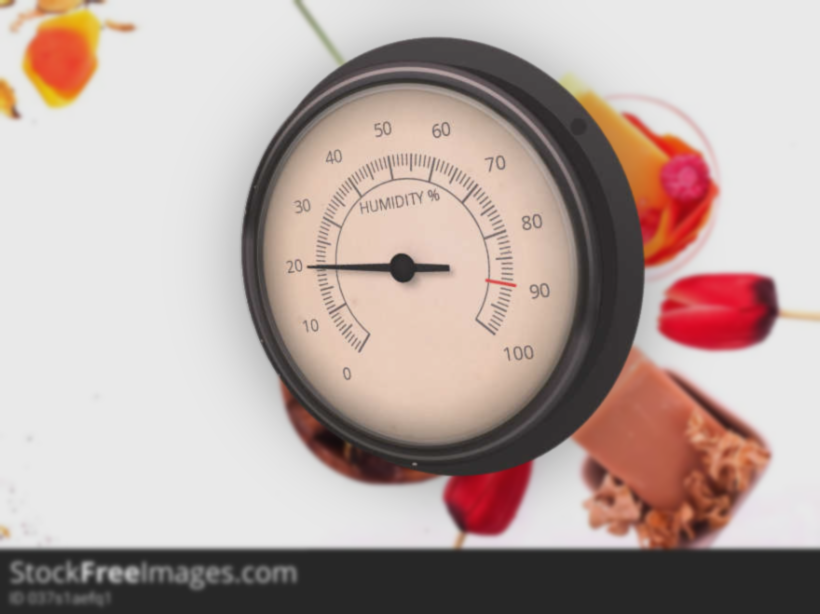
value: {"value": 20, "unit": "%"}
